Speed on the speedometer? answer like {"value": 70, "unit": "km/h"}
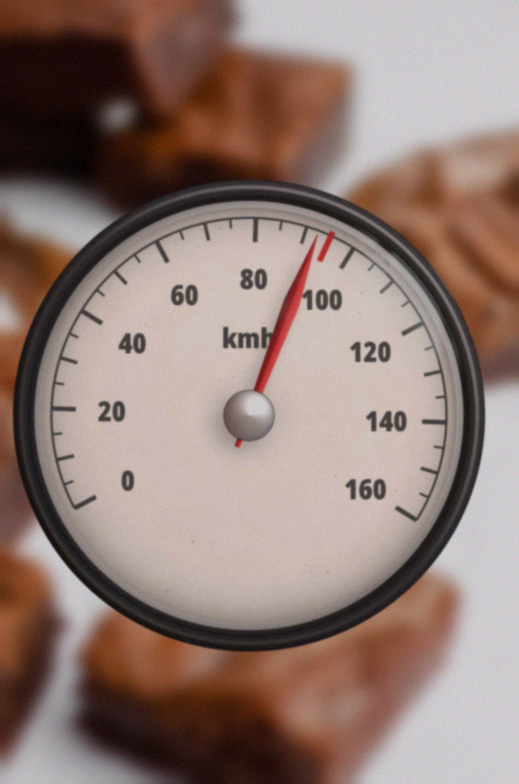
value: {"value": 92.5, "unit": "km/h"}
